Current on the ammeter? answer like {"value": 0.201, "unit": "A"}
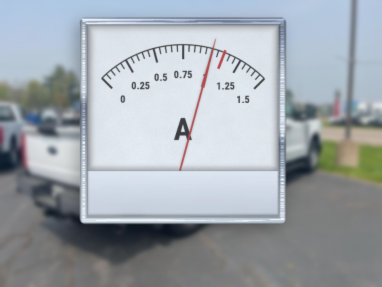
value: {"value": 1, "unit": "A"}
